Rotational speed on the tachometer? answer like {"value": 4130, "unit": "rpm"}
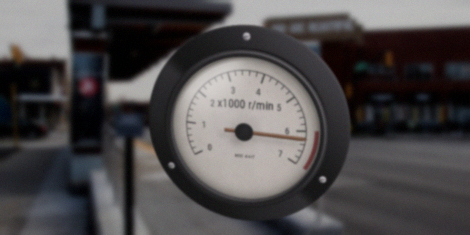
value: {"value": 6200, "unit": "rpm"}
